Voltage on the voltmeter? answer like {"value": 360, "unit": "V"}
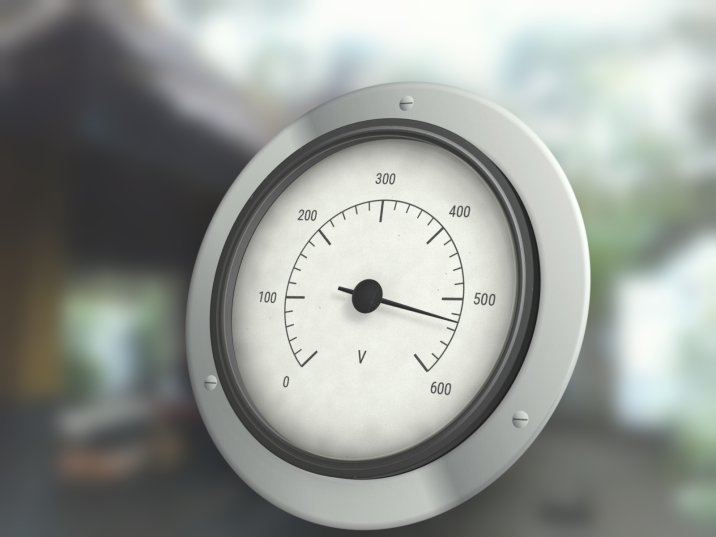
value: {"value": 530, "unit": "V"}
